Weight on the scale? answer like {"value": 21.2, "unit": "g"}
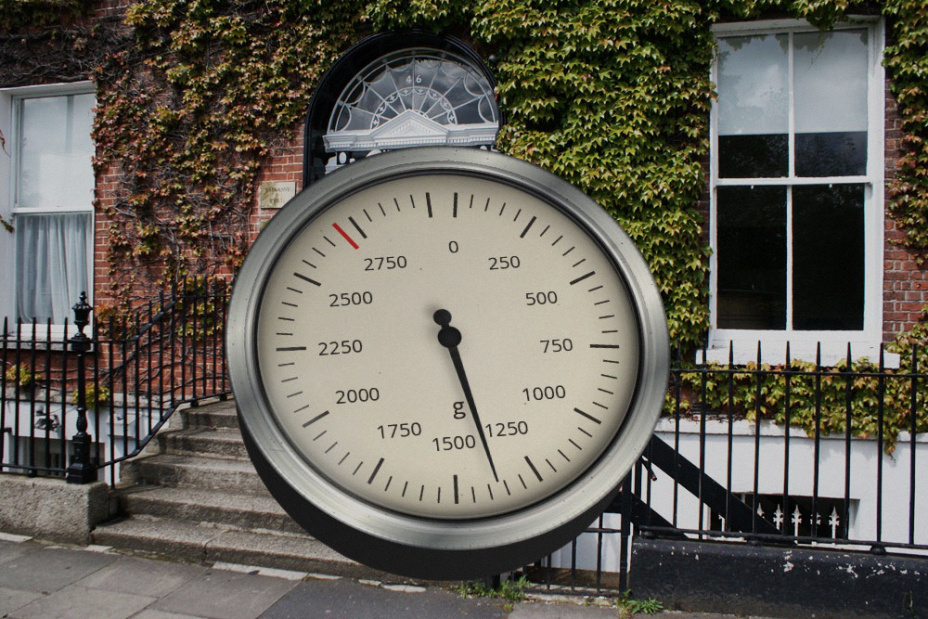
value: {"value": 1375, "unit": "g"}
